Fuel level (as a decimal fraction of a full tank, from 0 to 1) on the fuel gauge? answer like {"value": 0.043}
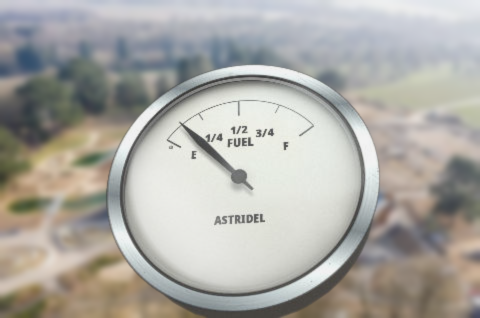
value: {"value": 0.125}
